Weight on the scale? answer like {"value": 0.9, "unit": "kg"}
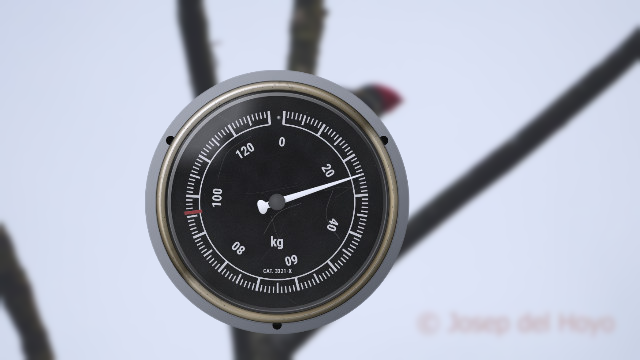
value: {"value": 25, "unit": "kg"}
